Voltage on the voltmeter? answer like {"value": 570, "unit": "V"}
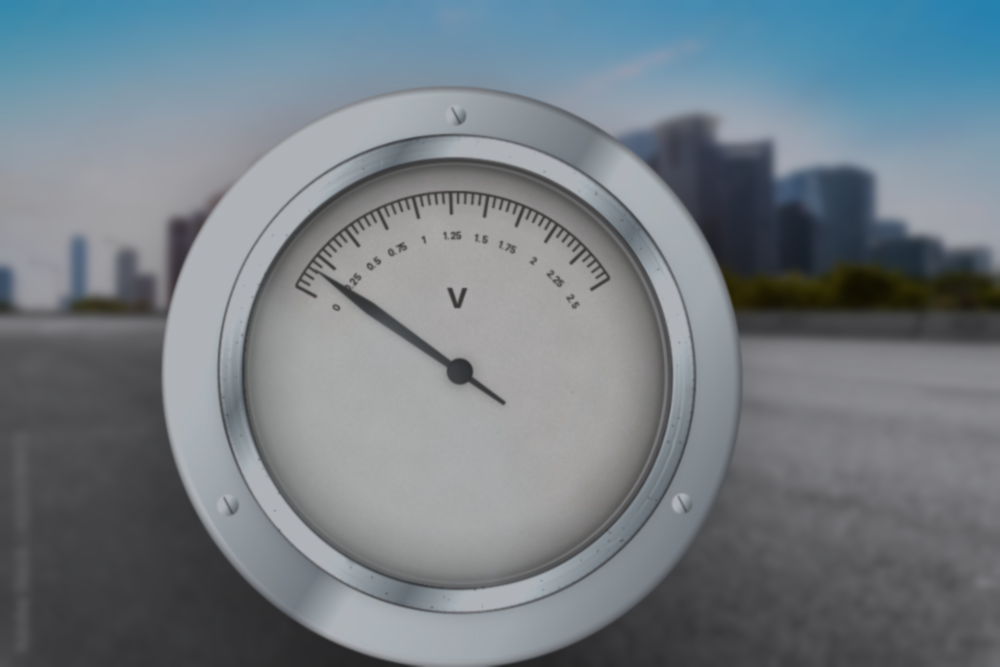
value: {"value": 0.15, "unit": "V"}
